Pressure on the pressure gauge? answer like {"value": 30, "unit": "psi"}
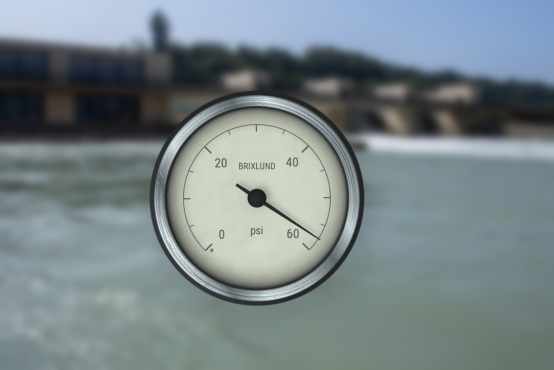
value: {"value": 57.5, "unit": "psi"}
